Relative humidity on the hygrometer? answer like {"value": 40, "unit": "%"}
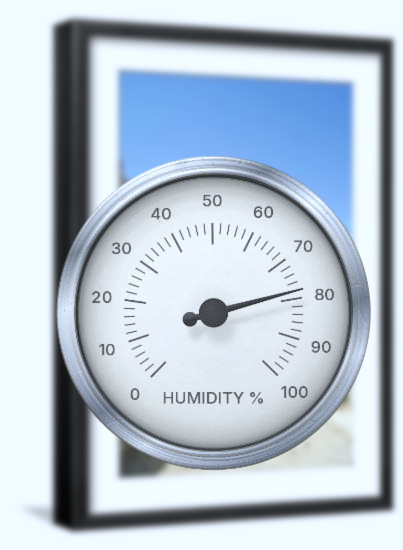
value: {"value": 78, "unit": "%"}
